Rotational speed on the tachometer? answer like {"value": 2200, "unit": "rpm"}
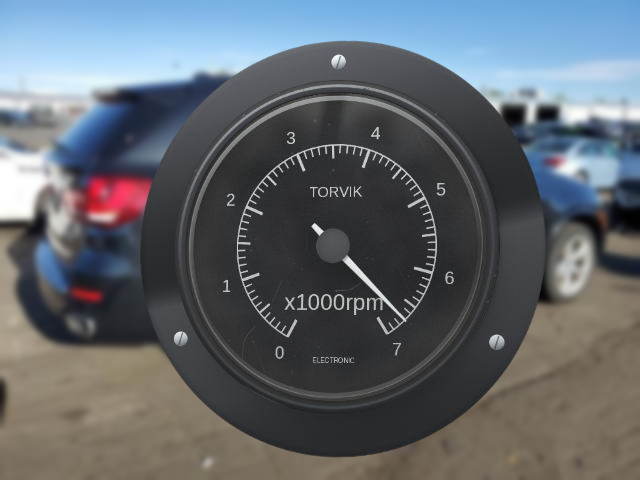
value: {"value": 6700, "unit": "rpm"}
